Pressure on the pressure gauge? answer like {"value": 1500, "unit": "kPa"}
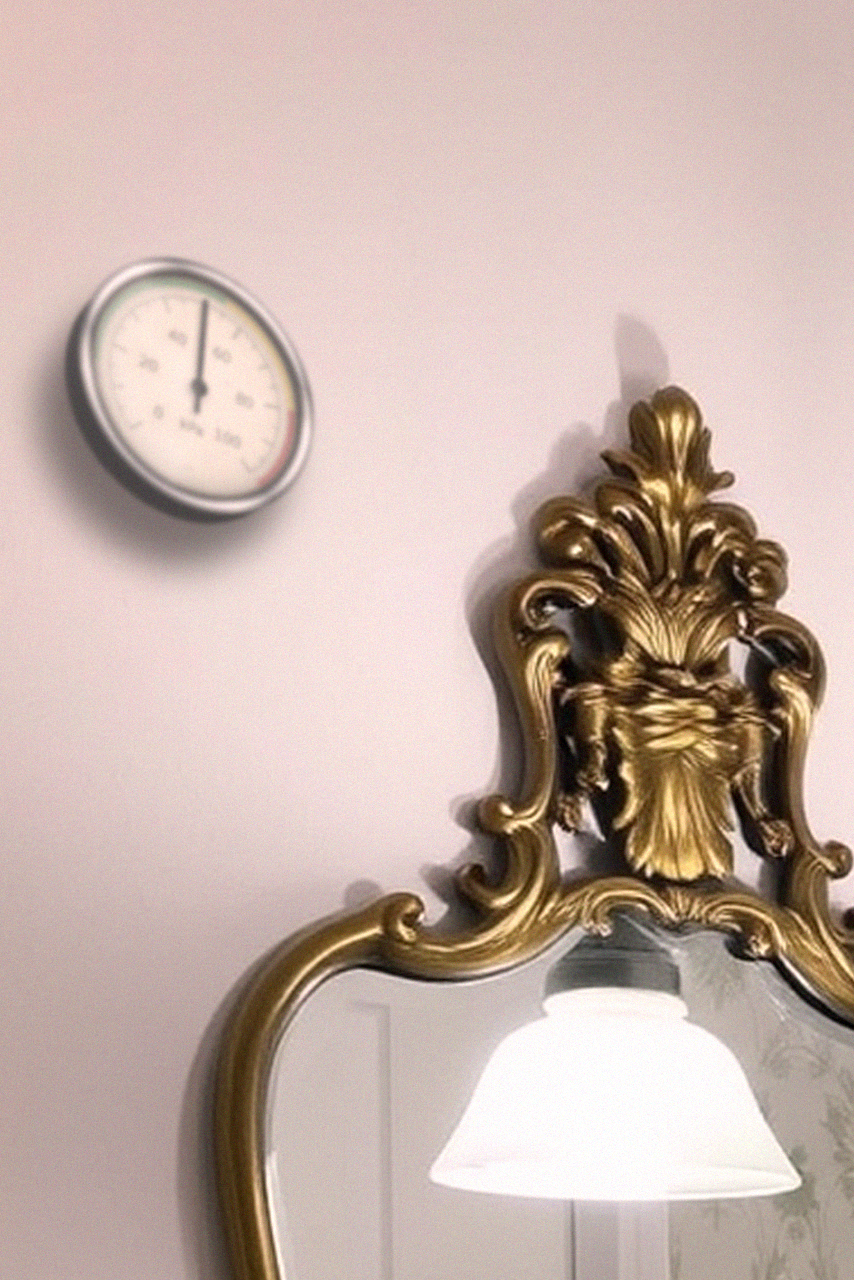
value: {"value": 50, "unit": "kPa"}
